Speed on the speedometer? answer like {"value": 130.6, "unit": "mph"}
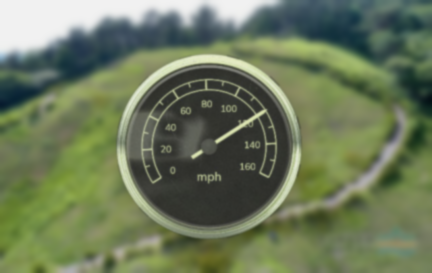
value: {"value": 120, "unit": "mph"}
